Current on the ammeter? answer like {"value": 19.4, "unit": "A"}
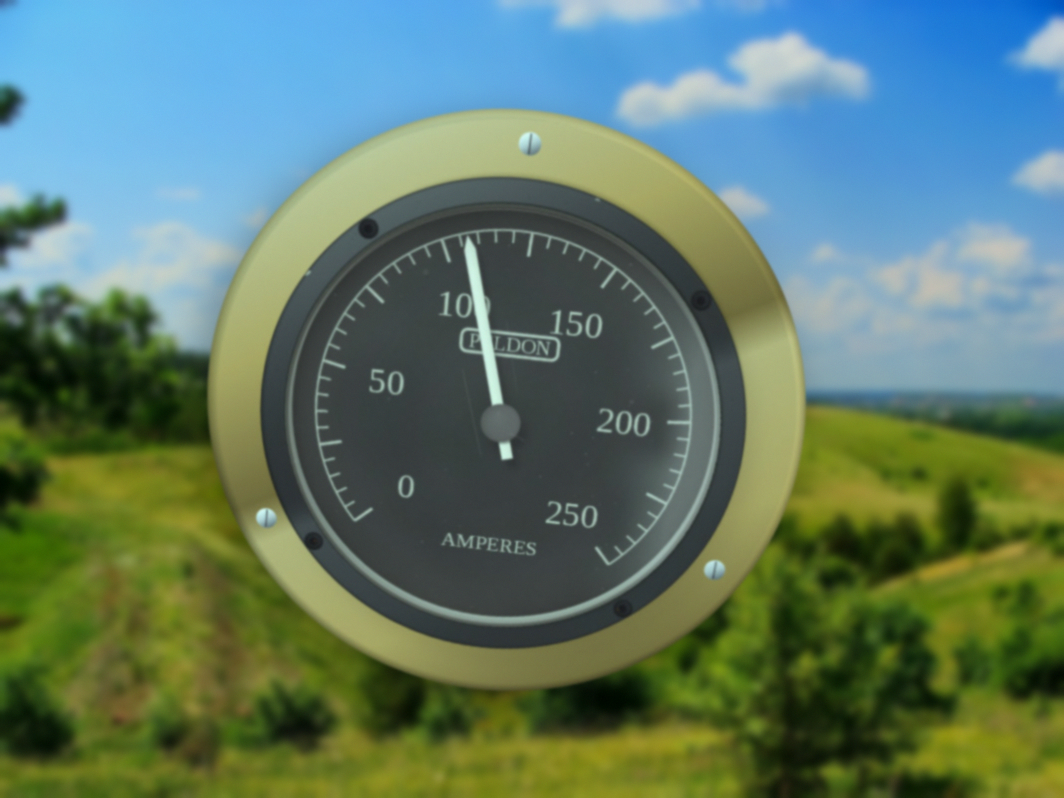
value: {"value": 107.5, "unit": "A"}
